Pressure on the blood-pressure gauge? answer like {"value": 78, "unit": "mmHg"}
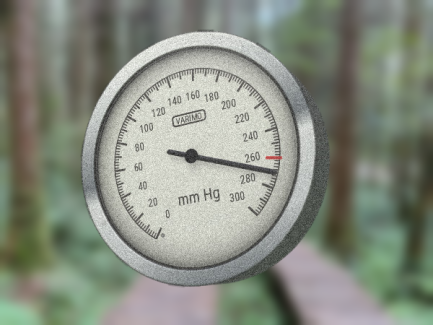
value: {"value": 270, "unit": "mmHg"}
